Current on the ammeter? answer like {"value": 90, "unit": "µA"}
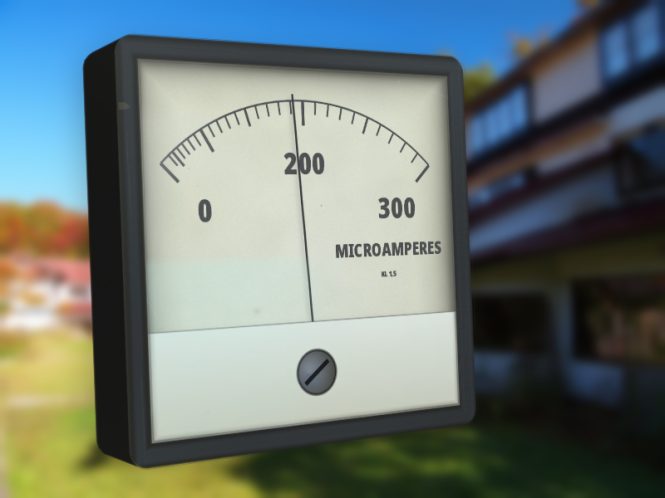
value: {"value": 190, "unit": "µA"}
